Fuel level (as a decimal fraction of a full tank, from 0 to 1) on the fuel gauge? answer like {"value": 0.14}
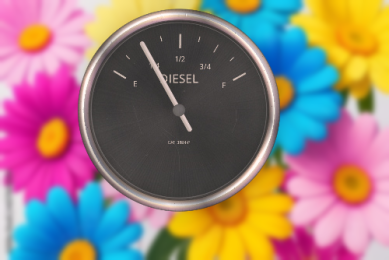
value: {"value": 0.25}
